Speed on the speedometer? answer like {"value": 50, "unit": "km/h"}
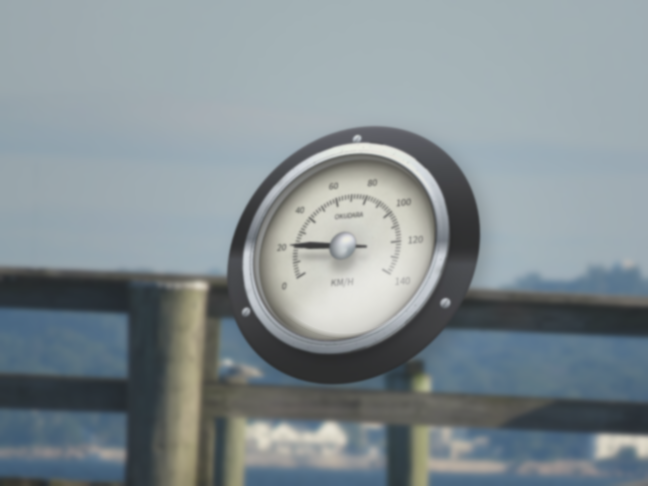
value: {"value": 20, "unit": "km/h"}
